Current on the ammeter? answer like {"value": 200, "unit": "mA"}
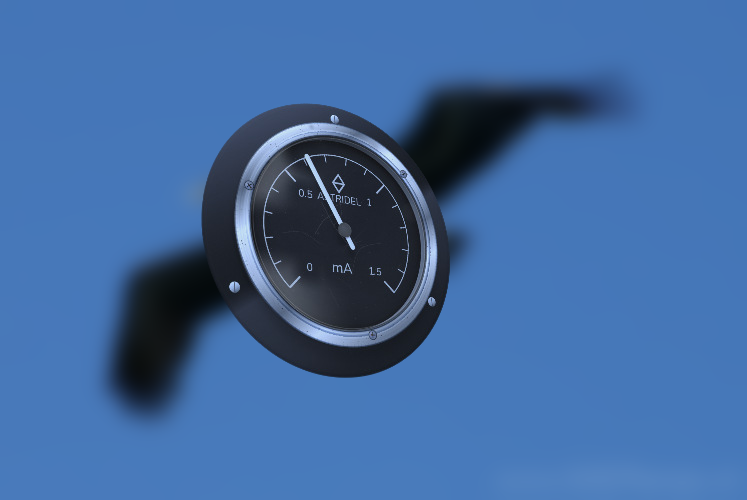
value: {"value": 0.6, "unit": "mA"}
